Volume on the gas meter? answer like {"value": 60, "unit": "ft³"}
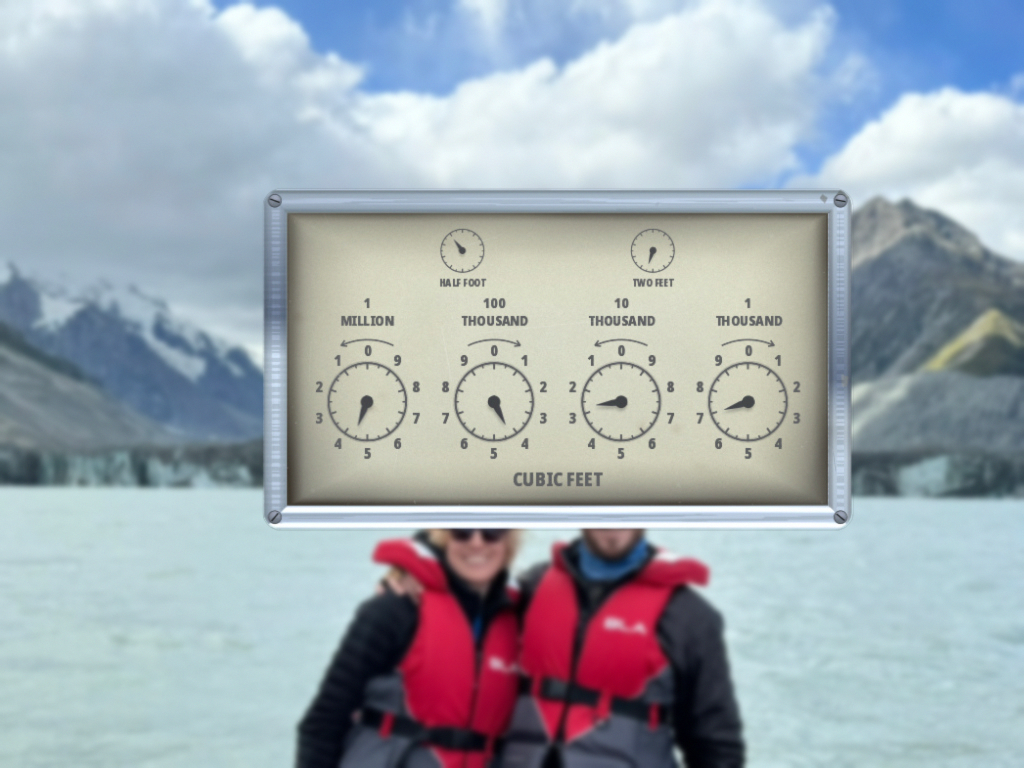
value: {"value": 442700, "unit": "ft³"}
